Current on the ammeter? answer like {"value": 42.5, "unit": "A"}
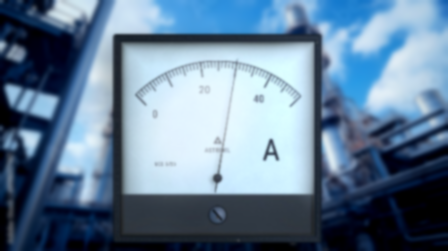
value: {"value": 30, "unit": "A"}
